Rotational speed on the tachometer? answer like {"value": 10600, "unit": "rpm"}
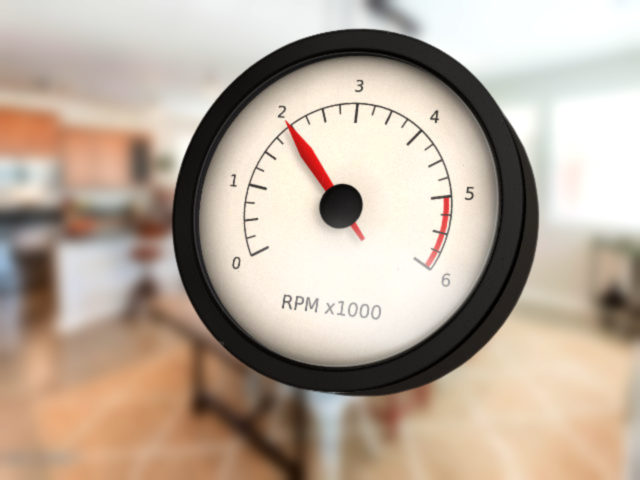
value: {"value": 2000, "unit": "rpm"}
